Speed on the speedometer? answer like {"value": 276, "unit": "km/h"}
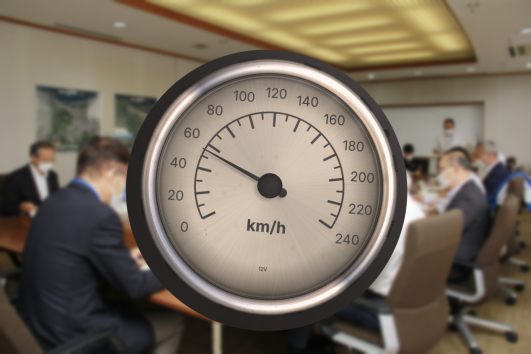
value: {"value": 55, "unit": "km/h"}
